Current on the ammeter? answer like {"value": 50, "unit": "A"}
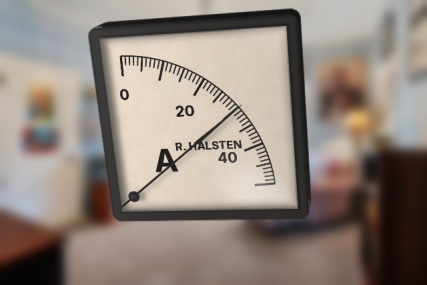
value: {"value": 30, "unit": "A"}
